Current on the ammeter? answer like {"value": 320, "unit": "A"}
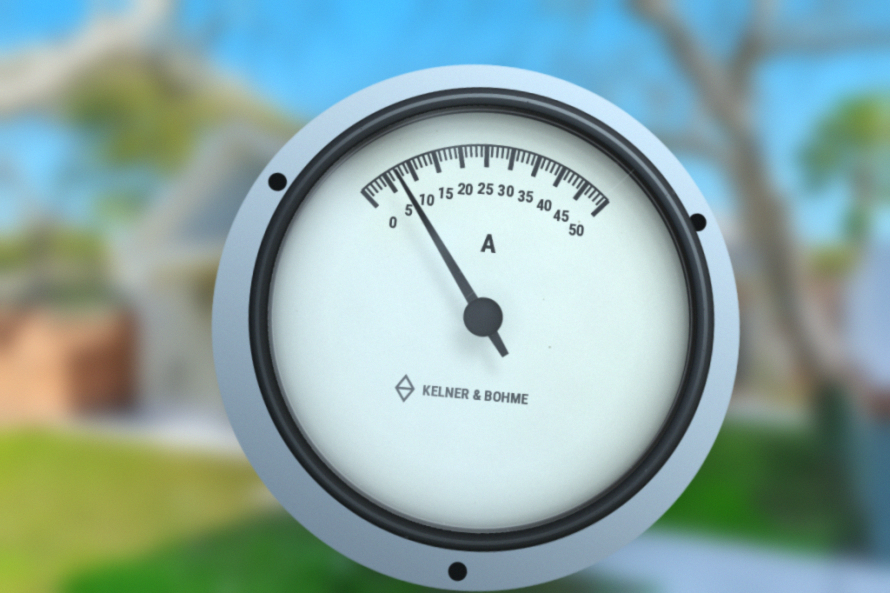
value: {"value": 7, "unit": "A"}
